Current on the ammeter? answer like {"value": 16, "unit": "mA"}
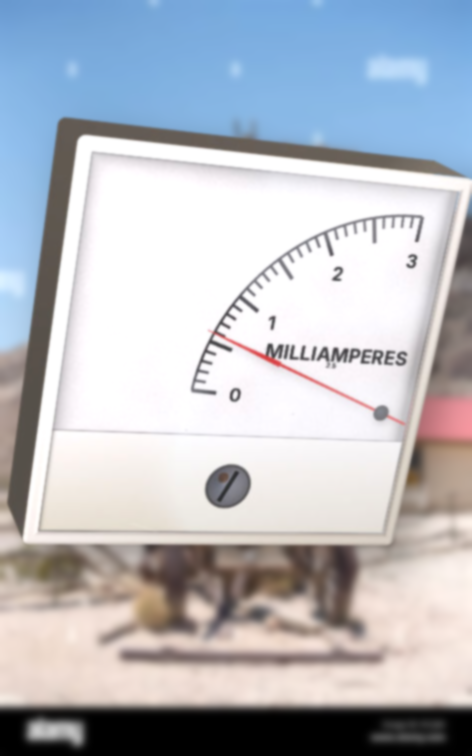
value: {"value": 0.6, "unit": "mA"}
